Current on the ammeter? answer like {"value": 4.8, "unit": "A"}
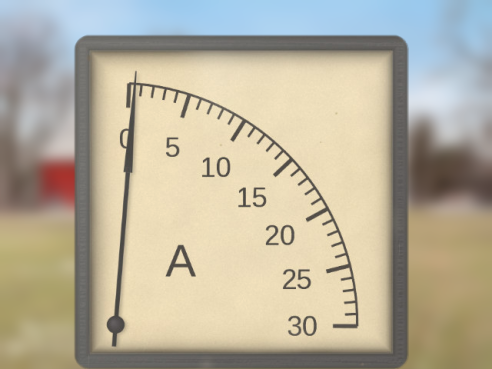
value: {"value": 0.5, "unit": "A"}
